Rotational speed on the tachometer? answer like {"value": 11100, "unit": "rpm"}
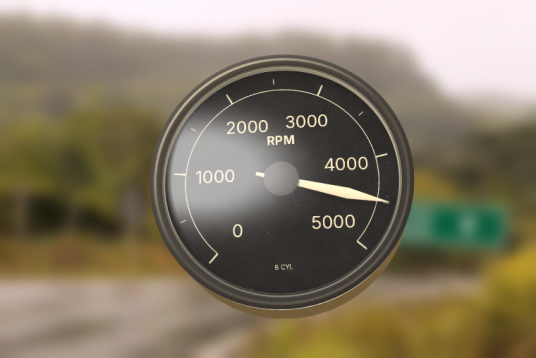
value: {"value": 4500, "unit": "rpm"}
